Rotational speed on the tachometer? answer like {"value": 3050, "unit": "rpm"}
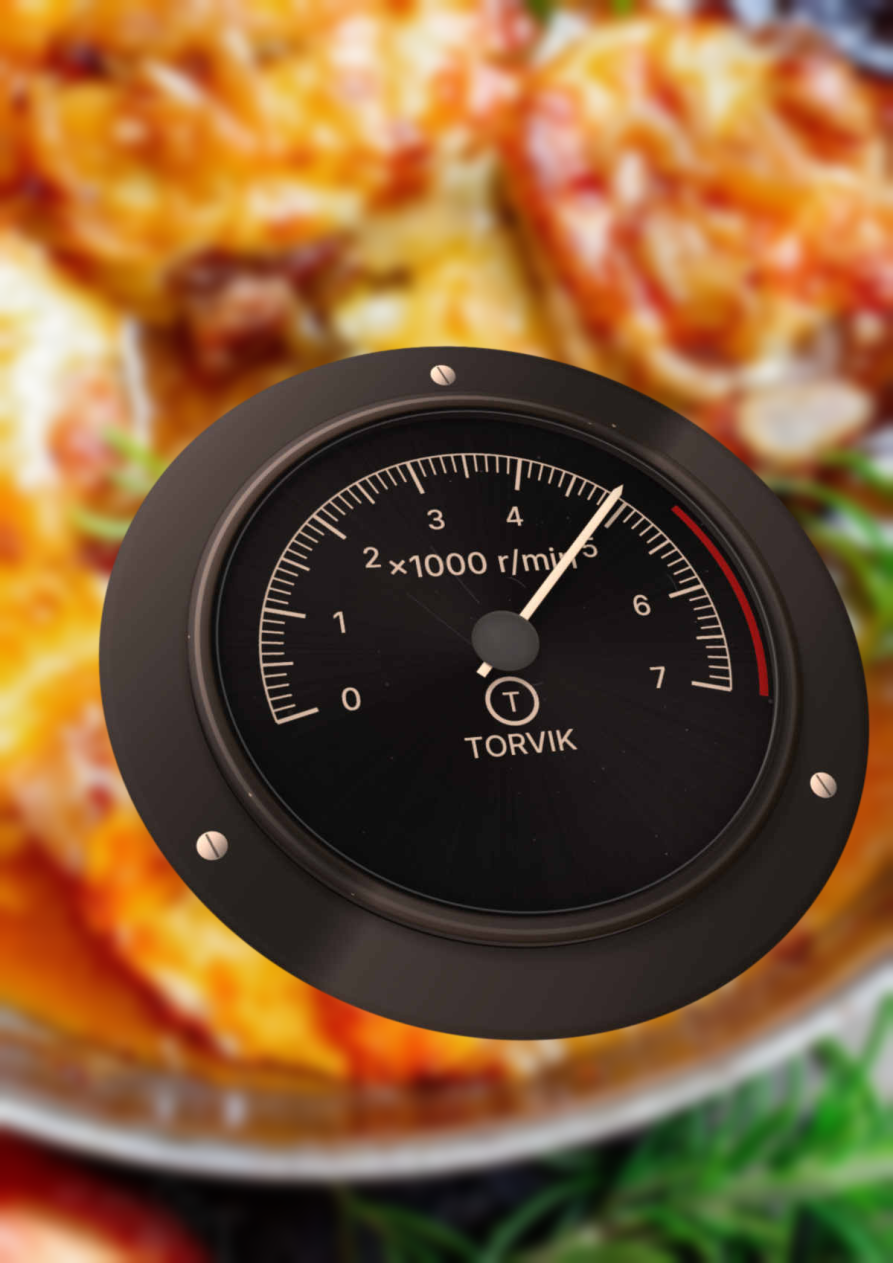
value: {"value": 4900, "unit": "rpm"}
